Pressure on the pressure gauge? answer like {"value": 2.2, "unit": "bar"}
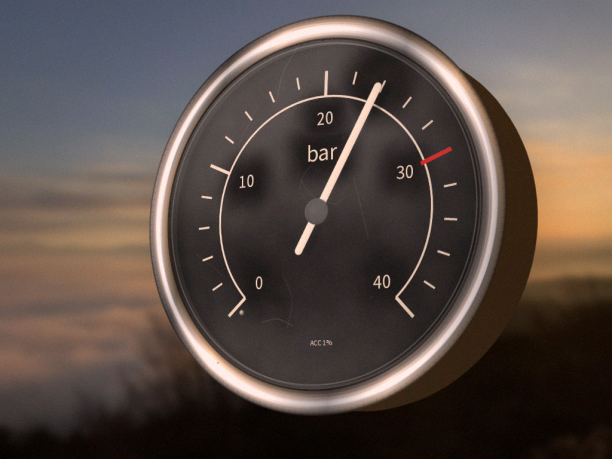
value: {"value": 24, "unit": "bar"}
